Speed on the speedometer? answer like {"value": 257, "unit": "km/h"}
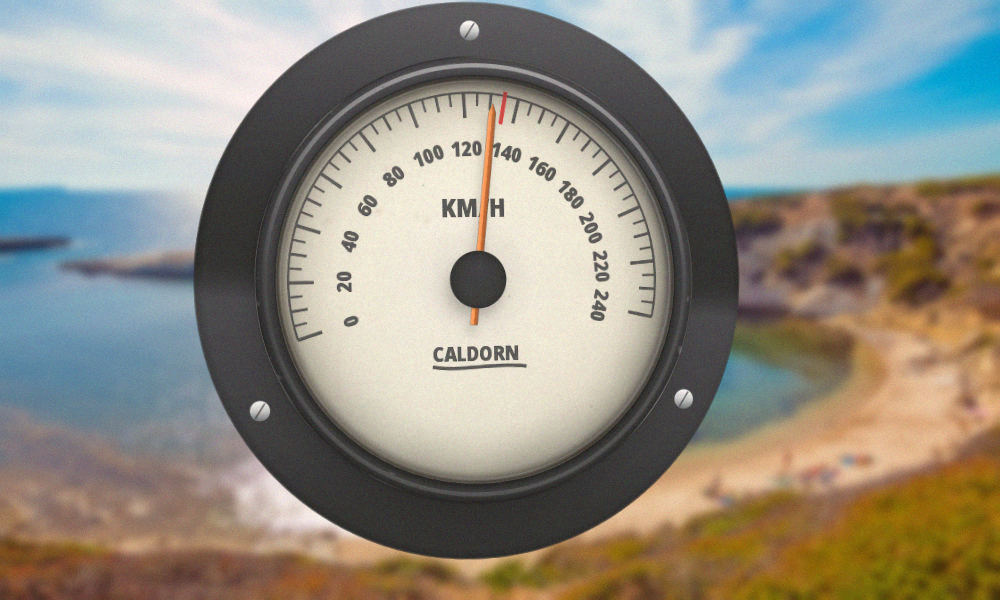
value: {"value": 130, "unit": "km/h"}
